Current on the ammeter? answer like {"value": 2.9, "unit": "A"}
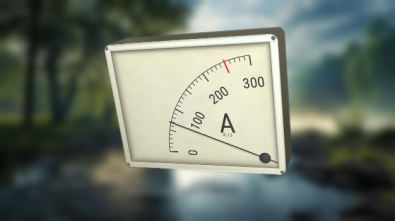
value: {"value": 70, "unit": "A"}
